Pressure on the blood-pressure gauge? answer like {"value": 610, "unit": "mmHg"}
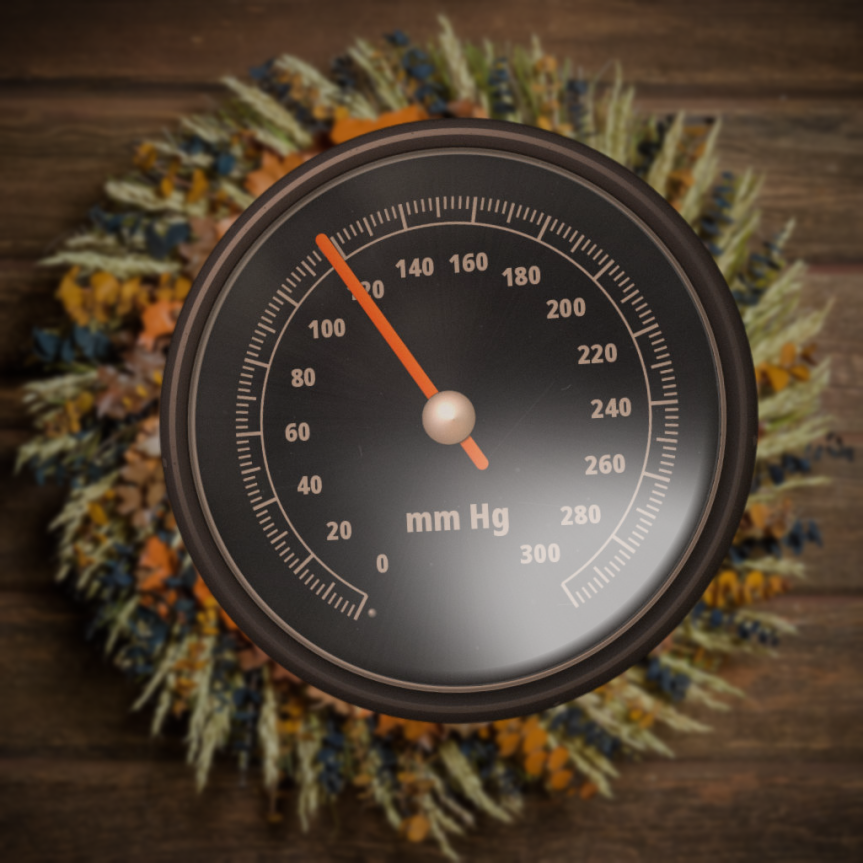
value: {"value": 118, "unit": "mmHg"}
